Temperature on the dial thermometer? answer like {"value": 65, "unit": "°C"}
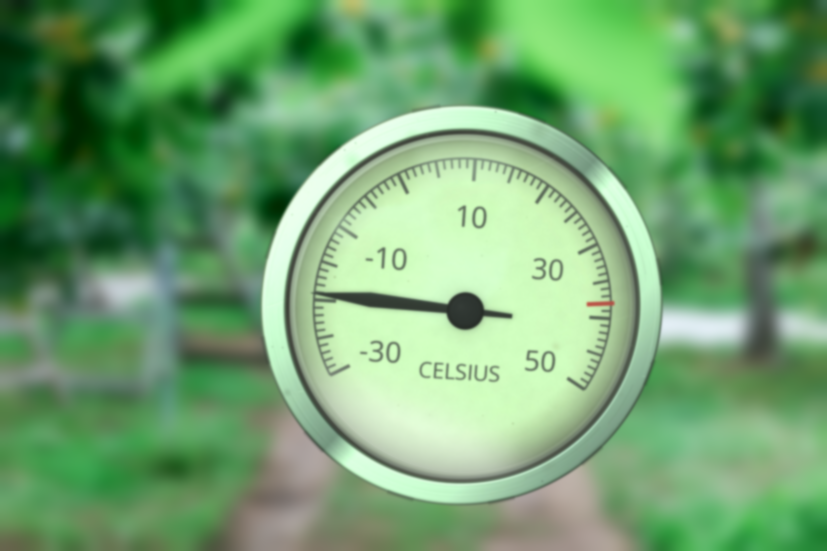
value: {"value": -19, "unit": "°C"}
